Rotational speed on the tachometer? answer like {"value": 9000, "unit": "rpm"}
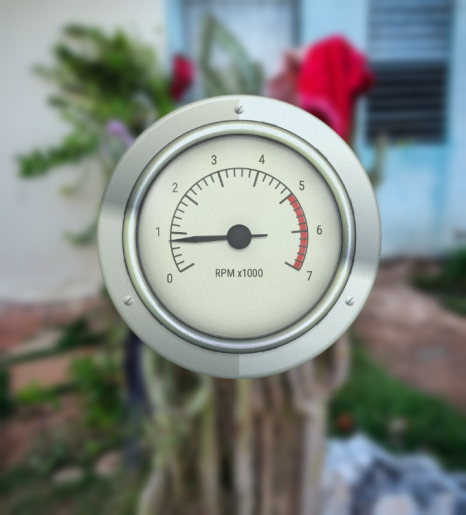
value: {"value": 800, "unit": "rpm"}
